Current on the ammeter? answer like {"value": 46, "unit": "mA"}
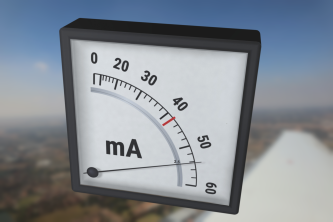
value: {"value": 54, "unit": "mA"}
